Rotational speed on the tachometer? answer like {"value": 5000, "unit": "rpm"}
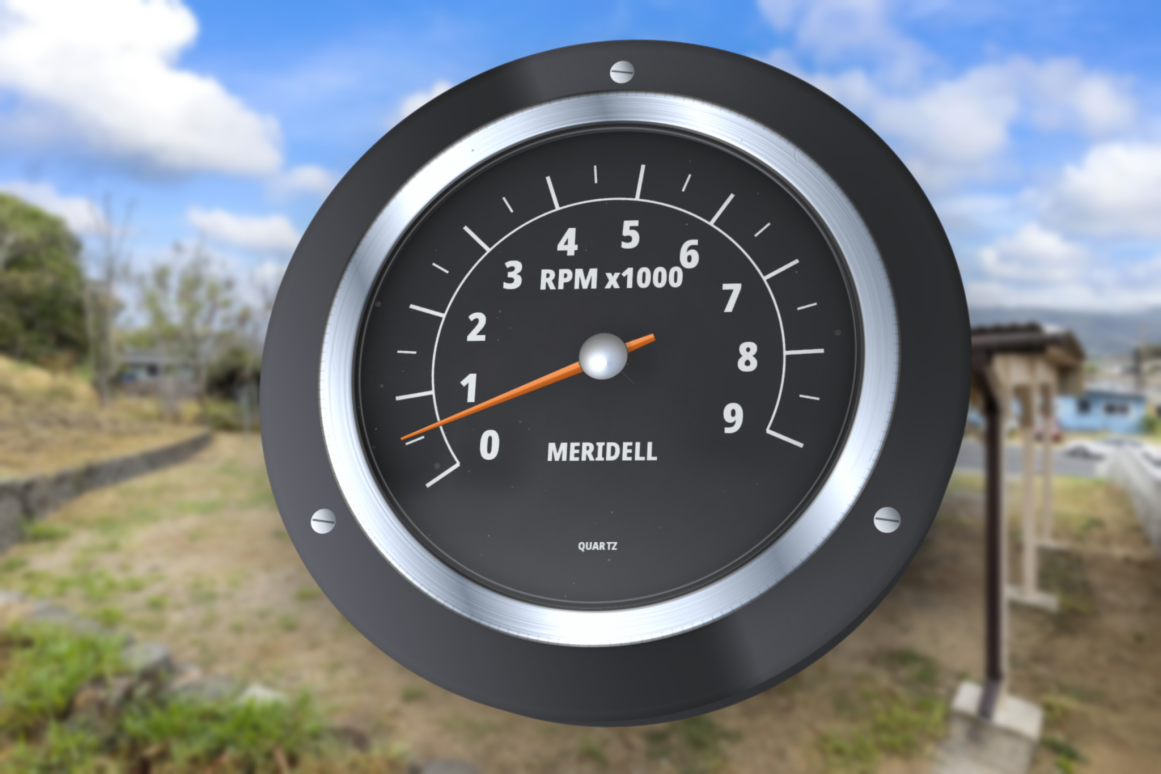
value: {"value": 500, "unit": "rpm"}
